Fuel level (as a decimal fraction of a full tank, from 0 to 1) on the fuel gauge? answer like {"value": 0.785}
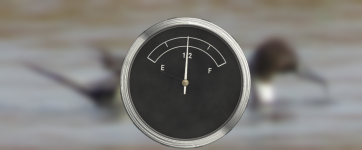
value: {"value": 0.5}
